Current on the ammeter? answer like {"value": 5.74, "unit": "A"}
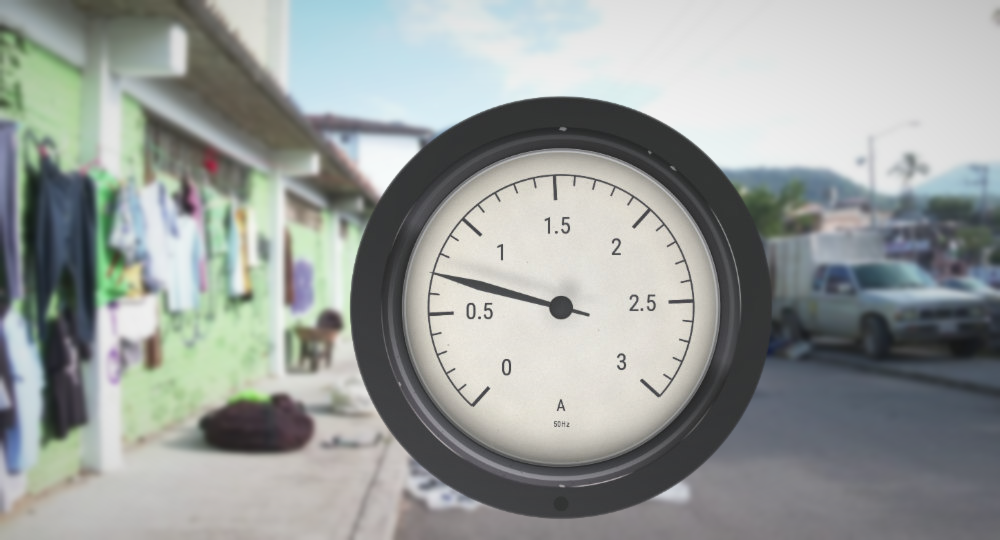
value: {"value": 0.7, "unit": "A"}
